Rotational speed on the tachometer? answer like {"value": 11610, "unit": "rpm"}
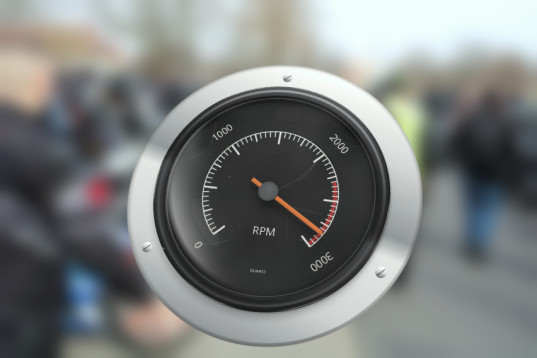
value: {"value": 2850, "unit": "rpm"}
